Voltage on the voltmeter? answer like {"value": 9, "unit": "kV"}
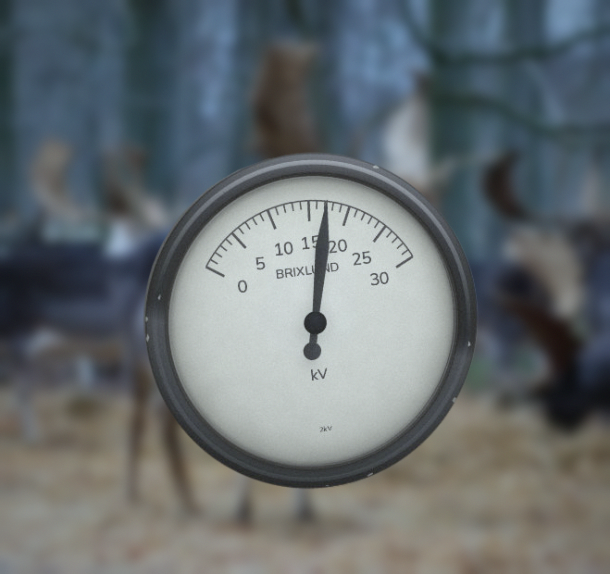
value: {"value": 17, "unit": "kV"}
